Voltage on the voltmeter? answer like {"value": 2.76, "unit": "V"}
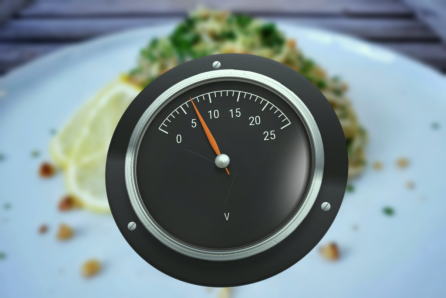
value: {"value": 7, "unit": "V"}
